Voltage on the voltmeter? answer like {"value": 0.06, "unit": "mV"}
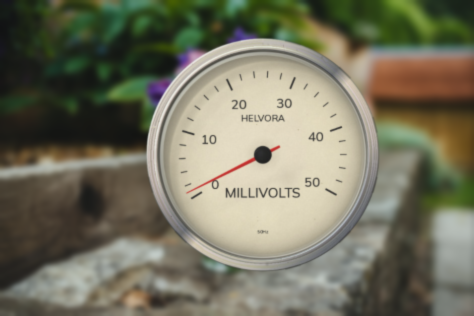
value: {"value": 1, "unit": "mV"}
